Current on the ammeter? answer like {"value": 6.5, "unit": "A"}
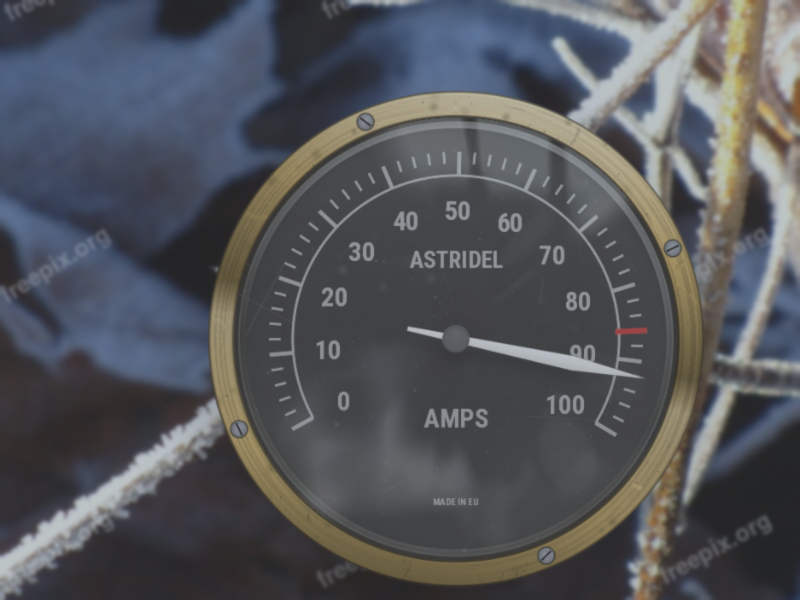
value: {"value": 92, "unit": "A"}
